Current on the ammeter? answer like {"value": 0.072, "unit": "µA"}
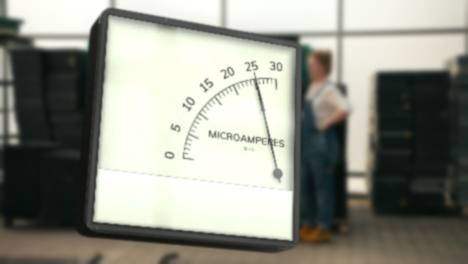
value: {"value": 25, "unit": "µA"}
